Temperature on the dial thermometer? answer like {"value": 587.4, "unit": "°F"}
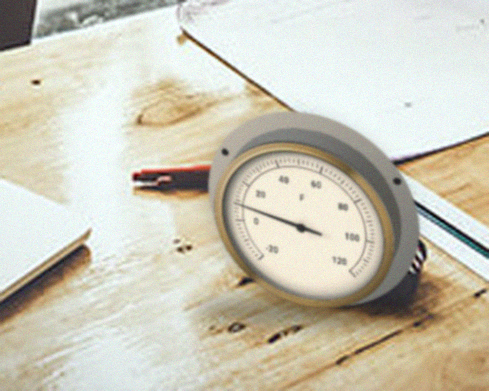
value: {"value": 10, "unit": "°F"}
